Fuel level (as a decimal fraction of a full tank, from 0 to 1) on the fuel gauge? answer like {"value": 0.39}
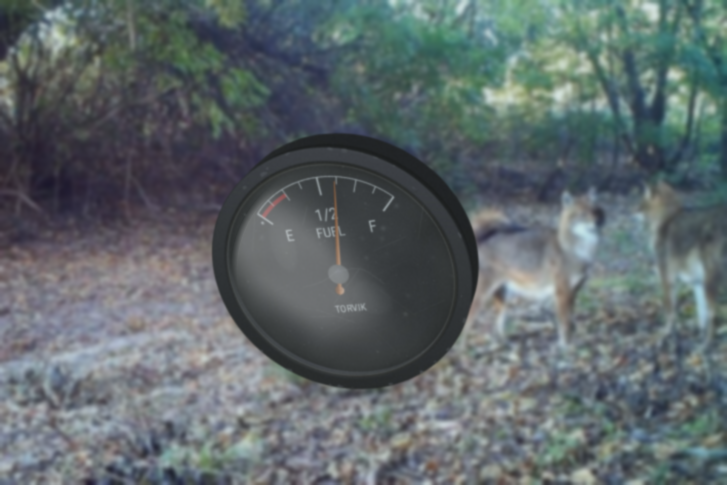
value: {"value": 0.625}
